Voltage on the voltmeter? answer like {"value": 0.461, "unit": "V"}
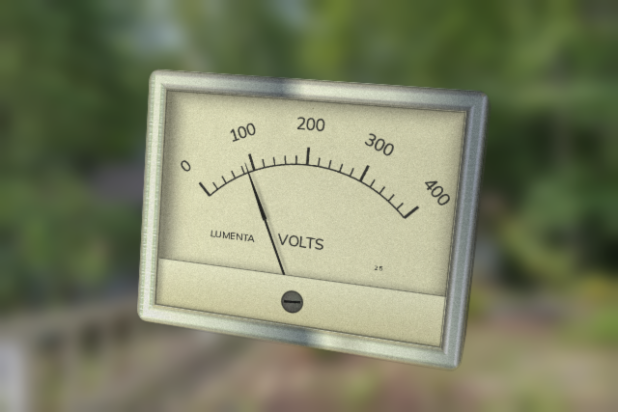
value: {"value": 90, "unit": "V"}
